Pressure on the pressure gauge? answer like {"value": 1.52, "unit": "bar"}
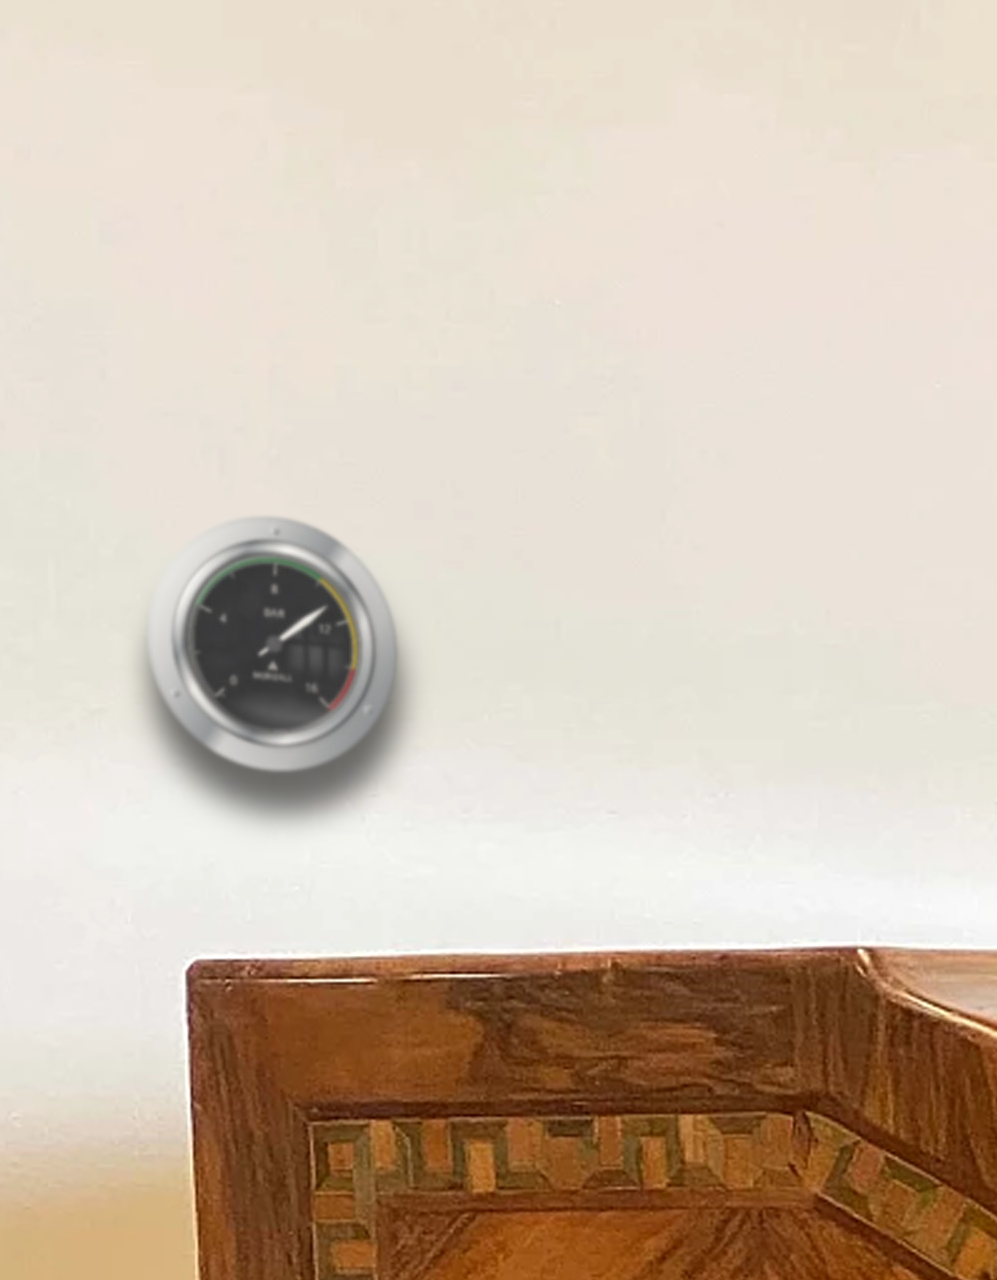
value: {"value": 11, "unit": "bar"}
